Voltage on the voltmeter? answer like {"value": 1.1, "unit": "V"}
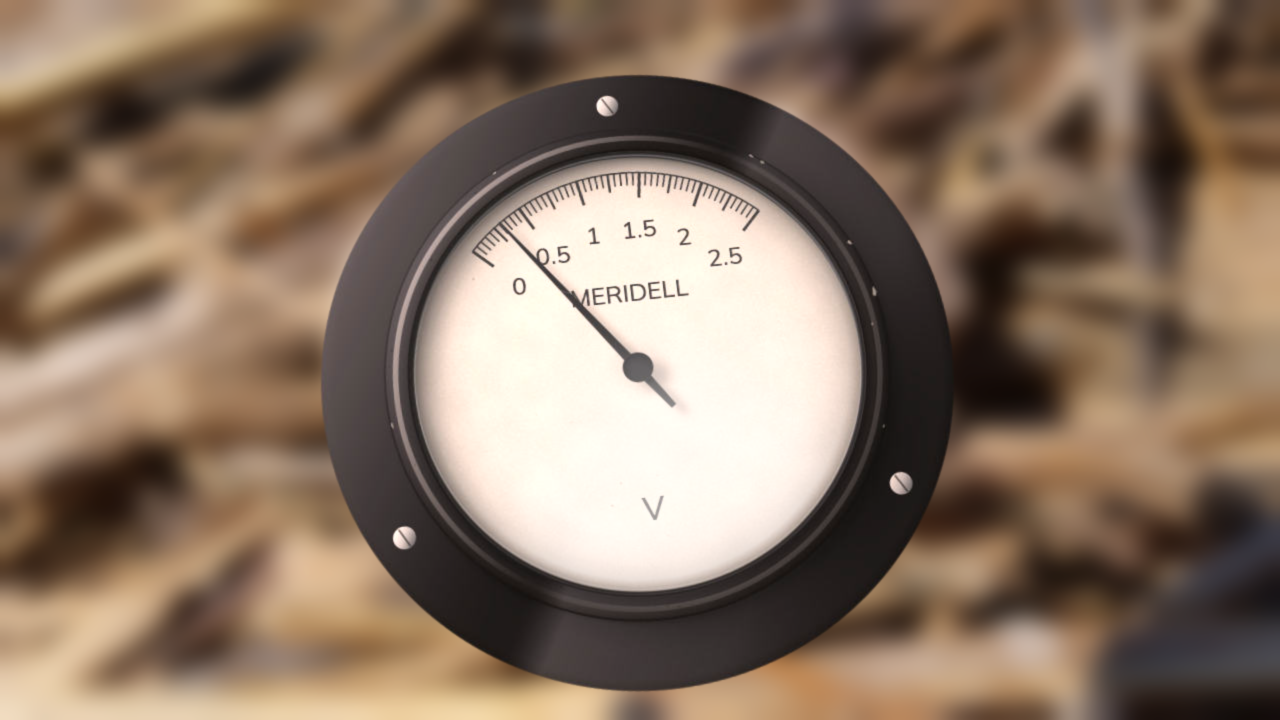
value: {"value": 0.3, "unit": "V"}
